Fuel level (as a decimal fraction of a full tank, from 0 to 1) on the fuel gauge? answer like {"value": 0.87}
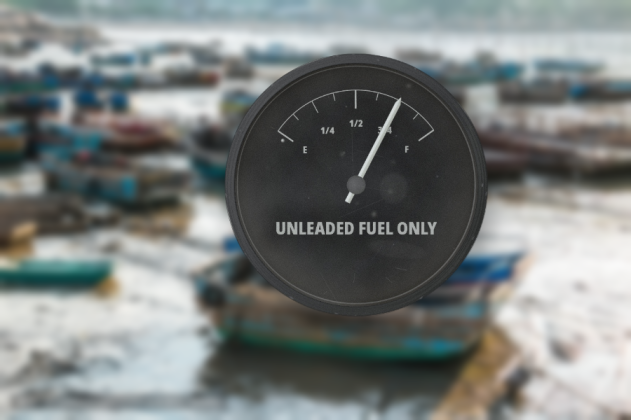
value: {"value": 0.75}
